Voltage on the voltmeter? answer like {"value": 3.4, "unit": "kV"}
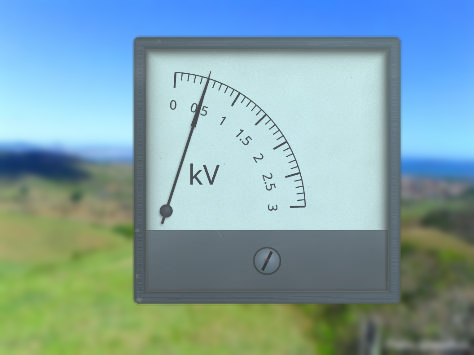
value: {"value": 0.5, "unit": "kV"}
